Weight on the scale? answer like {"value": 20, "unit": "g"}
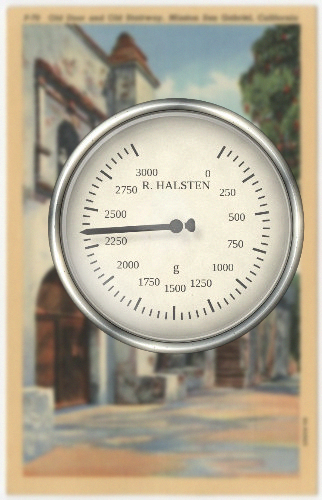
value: {"value": 2350, "unit": "g"}
